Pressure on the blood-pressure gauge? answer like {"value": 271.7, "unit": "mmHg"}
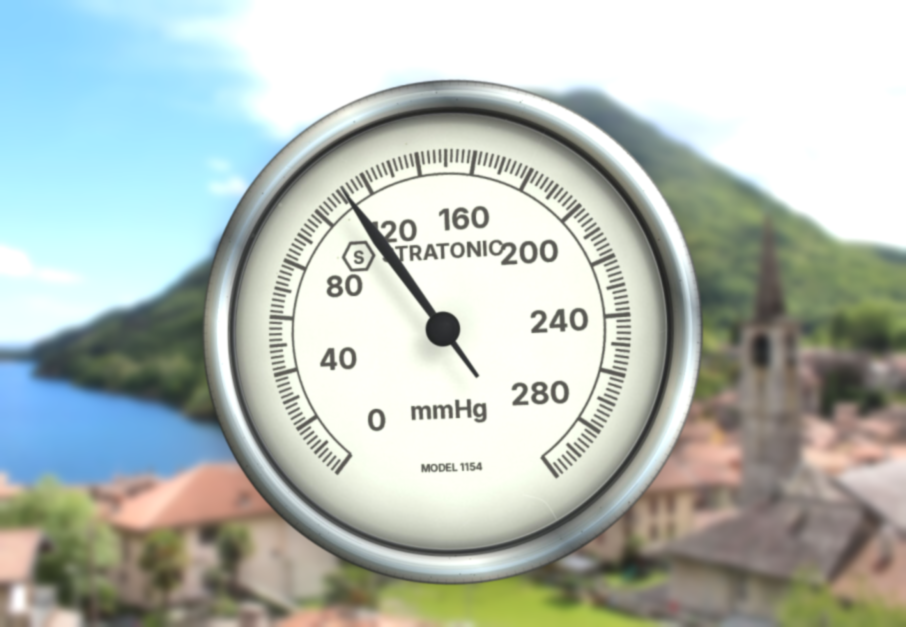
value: {"value": 112, "unit": "mmHg"}
